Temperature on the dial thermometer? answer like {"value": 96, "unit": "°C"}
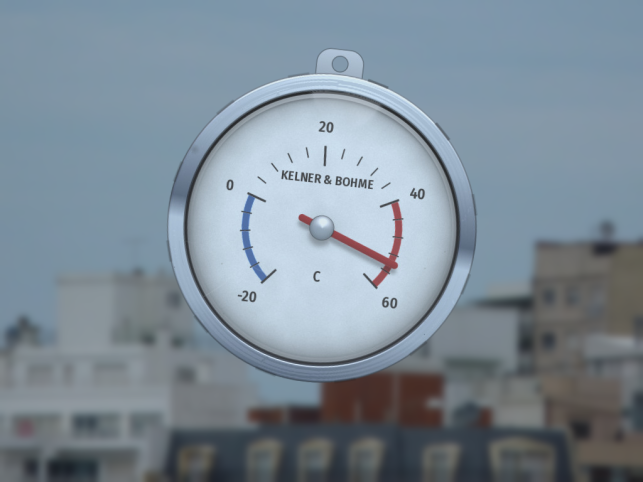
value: {"value": 54, "unit": "°C"}
